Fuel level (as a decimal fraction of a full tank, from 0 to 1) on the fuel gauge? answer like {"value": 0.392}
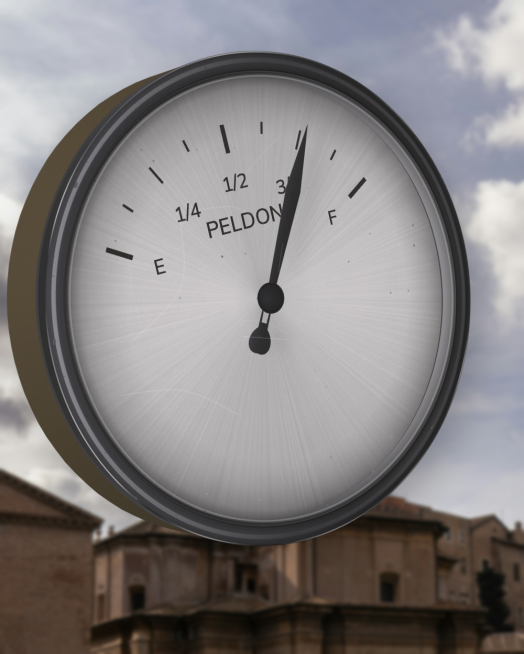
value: {"value": 0.75}
